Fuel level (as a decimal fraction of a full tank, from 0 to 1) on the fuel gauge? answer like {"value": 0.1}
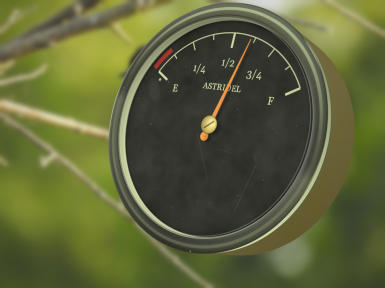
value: {"value": 0.625}
